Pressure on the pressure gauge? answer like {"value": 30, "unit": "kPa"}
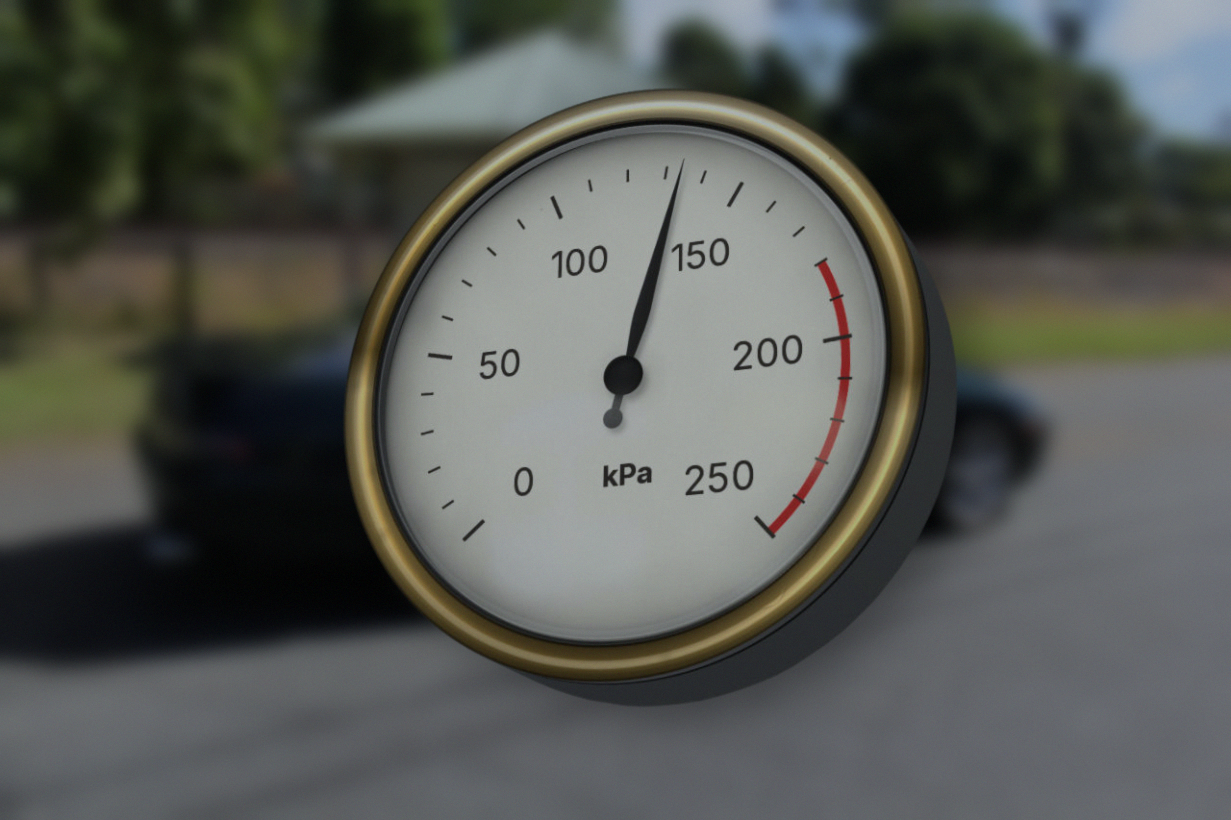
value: {"value": 135, "unit": "kPa"}
